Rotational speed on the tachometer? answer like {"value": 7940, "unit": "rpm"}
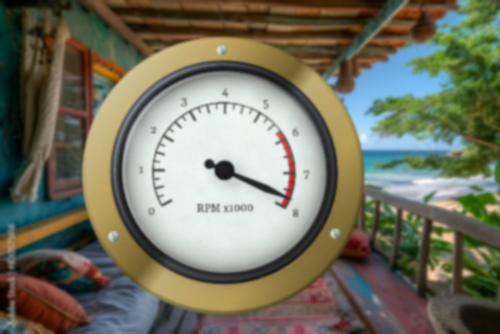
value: {"value": 7750, "unit": "rpm"}
